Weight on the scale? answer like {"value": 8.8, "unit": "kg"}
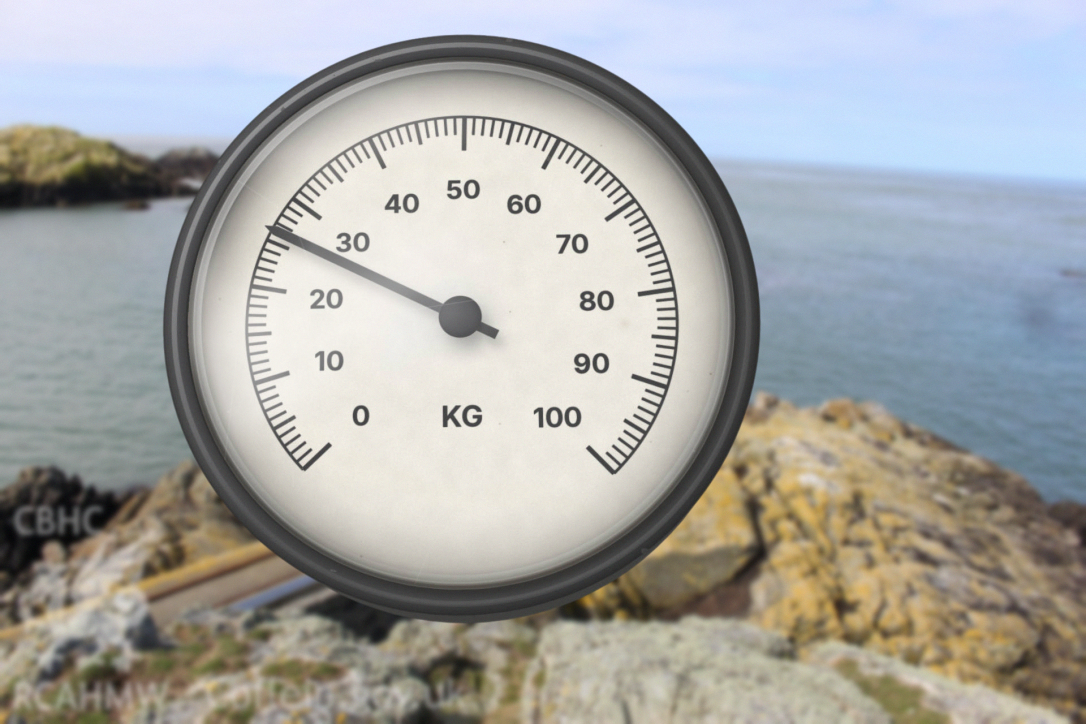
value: {"value": 26, "unit": "kg"}
